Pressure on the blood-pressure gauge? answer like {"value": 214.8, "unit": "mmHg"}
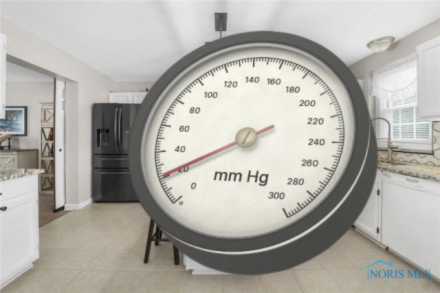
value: {"value": 20, "unit": "mmHg"}
